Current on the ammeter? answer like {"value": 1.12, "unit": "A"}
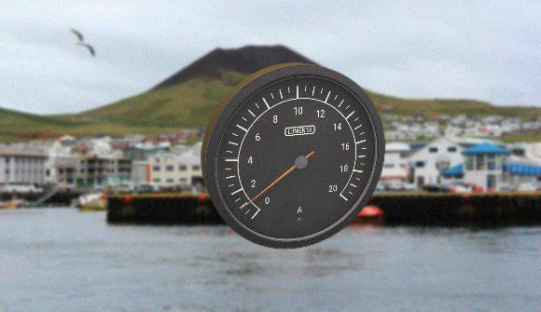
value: {"value": 1, "unit": "A"}
